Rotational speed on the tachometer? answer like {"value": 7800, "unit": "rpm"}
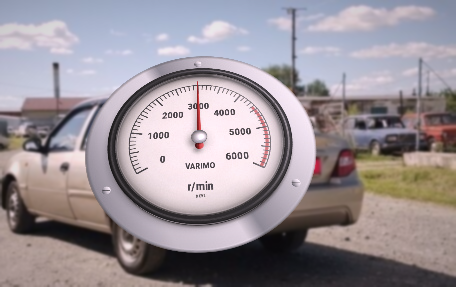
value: {"value": 3000, "unit": "rpm"}
